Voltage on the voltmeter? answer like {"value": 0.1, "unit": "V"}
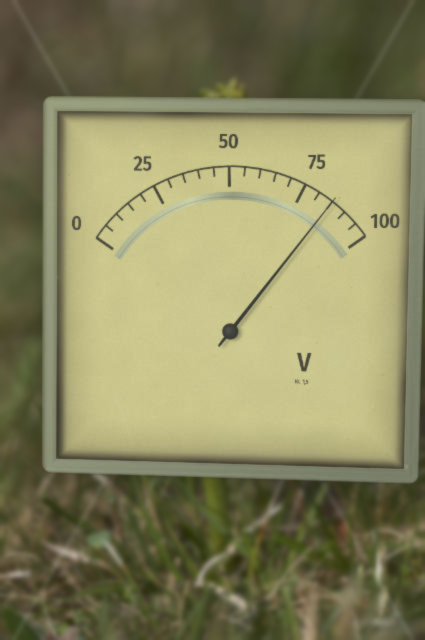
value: {"value": 85, "unit": "V"}
